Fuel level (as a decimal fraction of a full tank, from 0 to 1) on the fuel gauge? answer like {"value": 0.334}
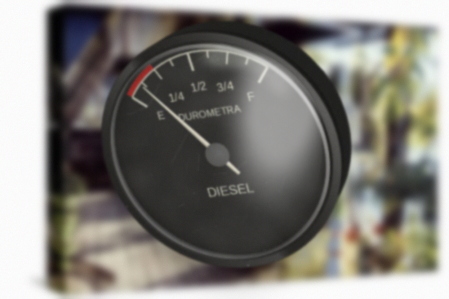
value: {"value": 0.125}
